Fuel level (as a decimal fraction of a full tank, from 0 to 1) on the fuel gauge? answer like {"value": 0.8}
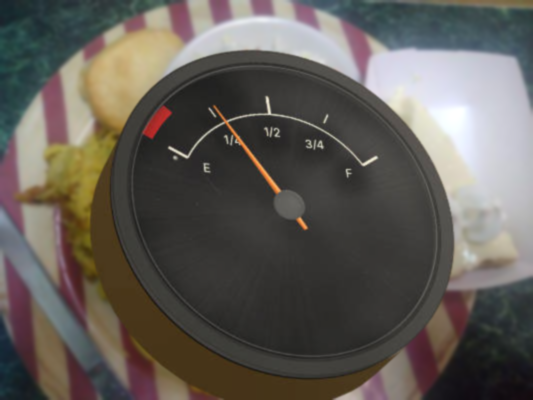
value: {"value": 0.25}
